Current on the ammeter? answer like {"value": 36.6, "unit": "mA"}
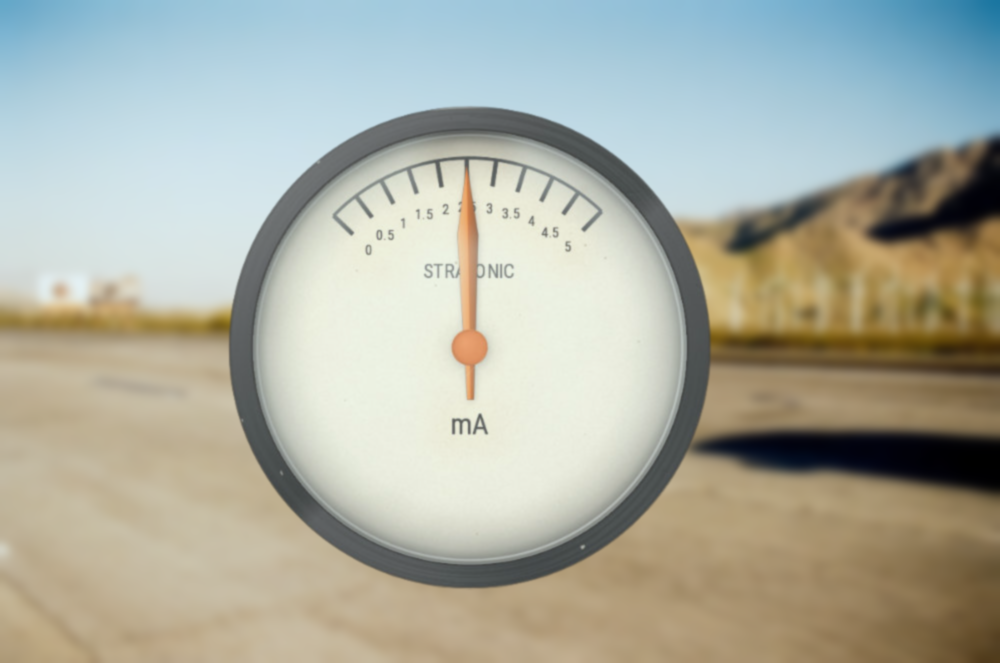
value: {"value": 2.5, "unit": "mA"}
